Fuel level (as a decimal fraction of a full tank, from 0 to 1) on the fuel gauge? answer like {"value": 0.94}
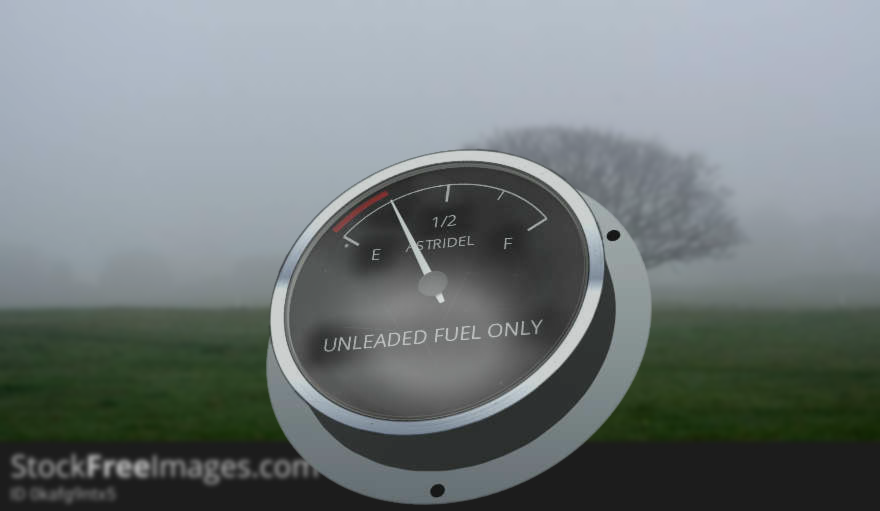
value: {"value": 0.25}
